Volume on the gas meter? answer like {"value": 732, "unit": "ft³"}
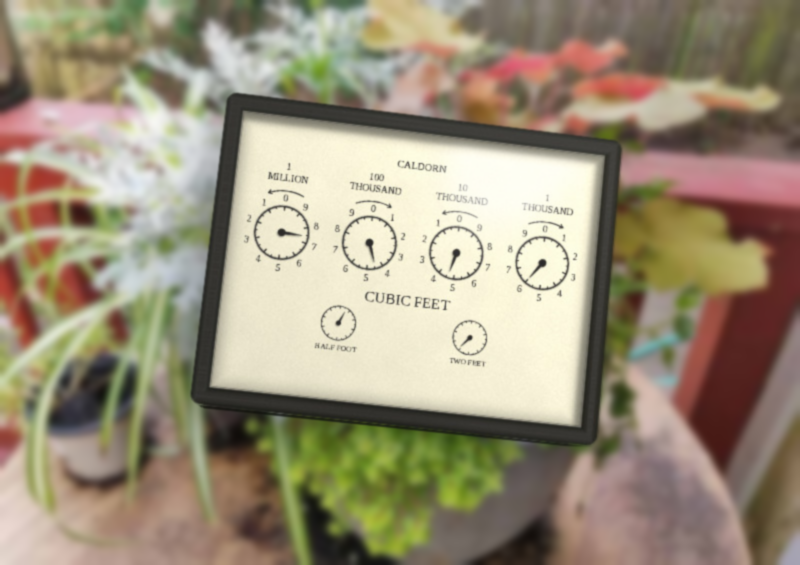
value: {"value": 744600, "unit": "ft³"}
